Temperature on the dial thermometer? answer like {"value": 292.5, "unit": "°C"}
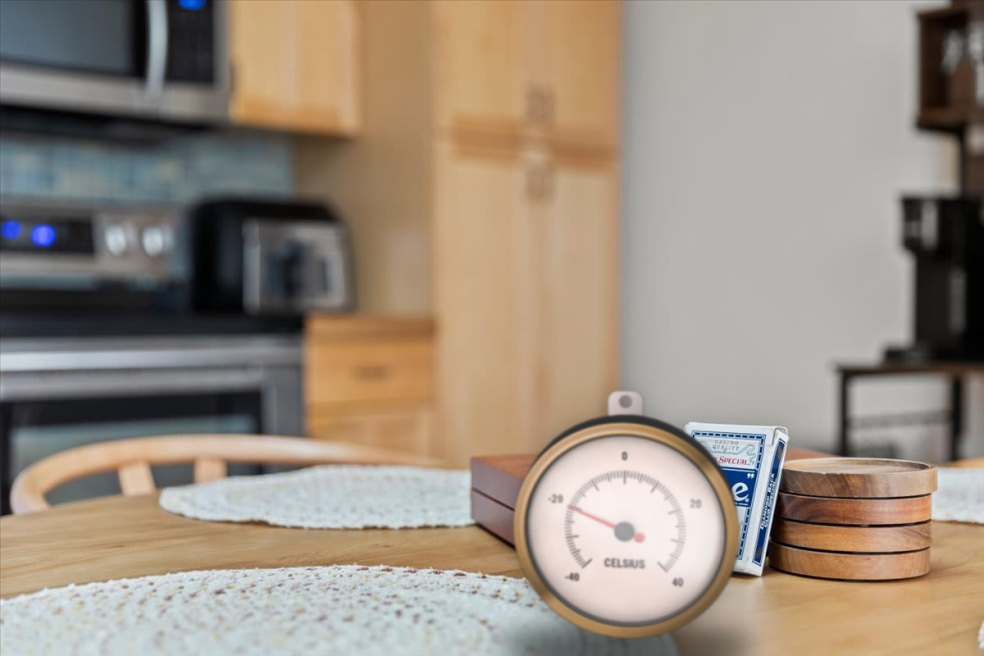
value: {"value": -20, "unit": "°C"}
